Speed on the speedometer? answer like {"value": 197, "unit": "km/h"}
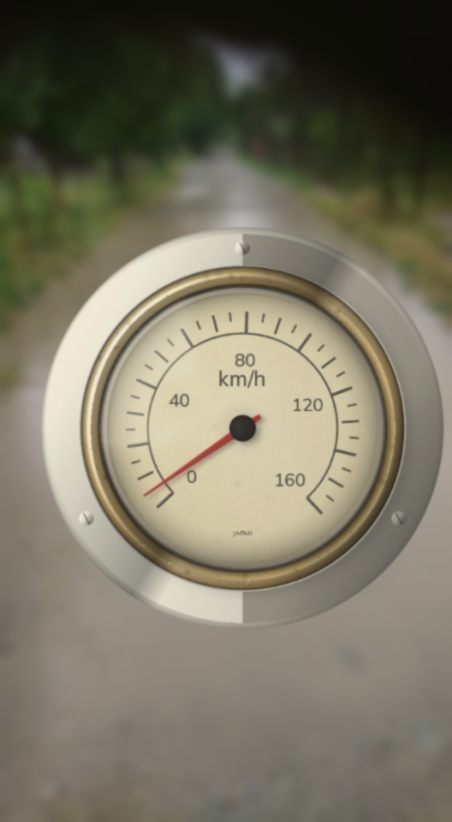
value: {"value": 5, "unit": "km/h"}
